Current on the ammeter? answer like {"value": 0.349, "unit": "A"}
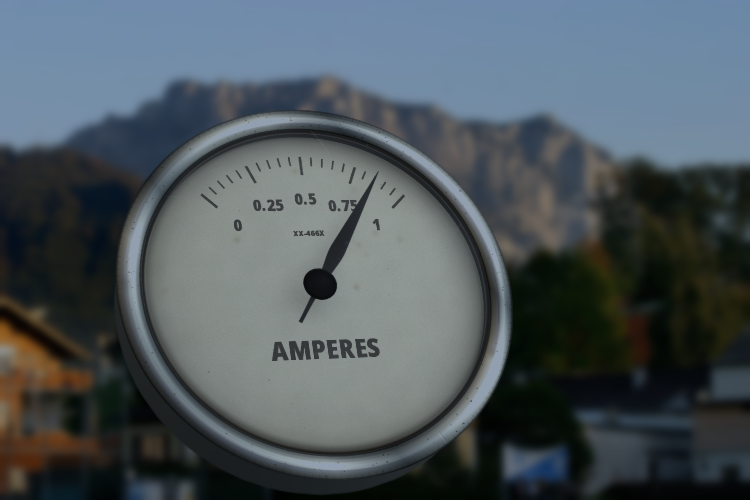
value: {"value": 0.85, "unit": "A"}
